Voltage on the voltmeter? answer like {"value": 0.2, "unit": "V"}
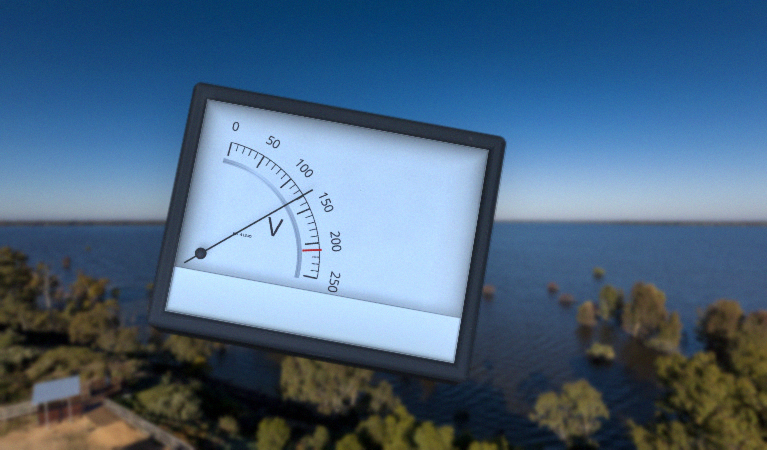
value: {"value": 130, "unit": "V"}
